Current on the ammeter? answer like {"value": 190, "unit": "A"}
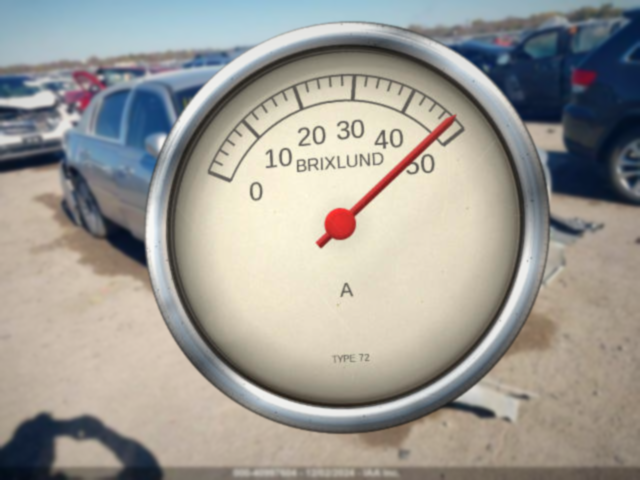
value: {"value": 48, "unit": "A"}
